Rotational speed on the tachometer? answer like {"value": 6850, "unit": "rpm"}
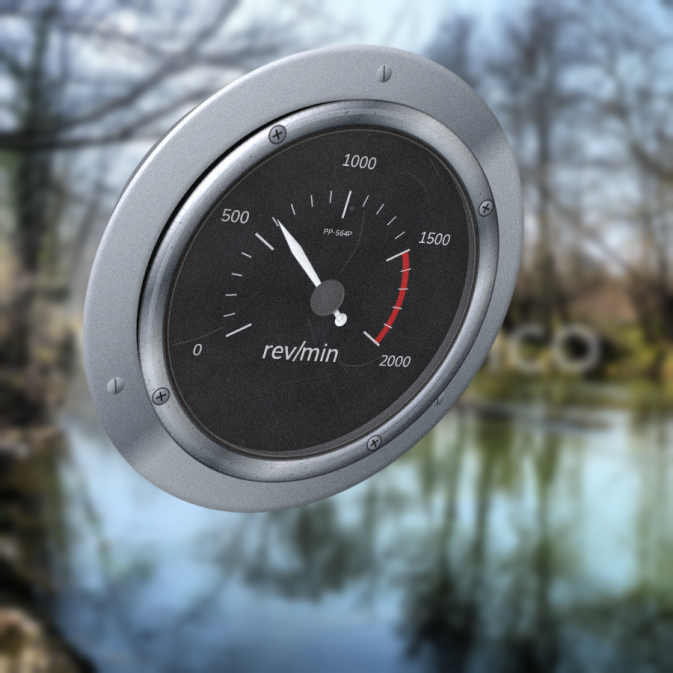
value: {"value": 600, "unit": "rpm"}
